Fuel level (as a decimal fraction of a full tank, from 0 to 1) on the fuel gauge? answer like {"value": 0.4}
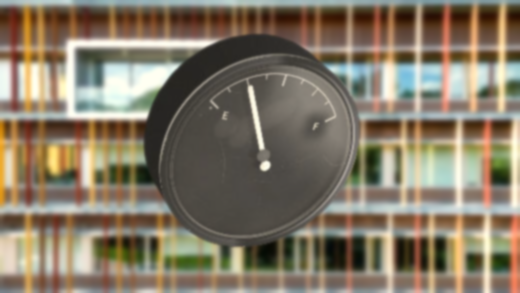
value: {"value": 0.25}
